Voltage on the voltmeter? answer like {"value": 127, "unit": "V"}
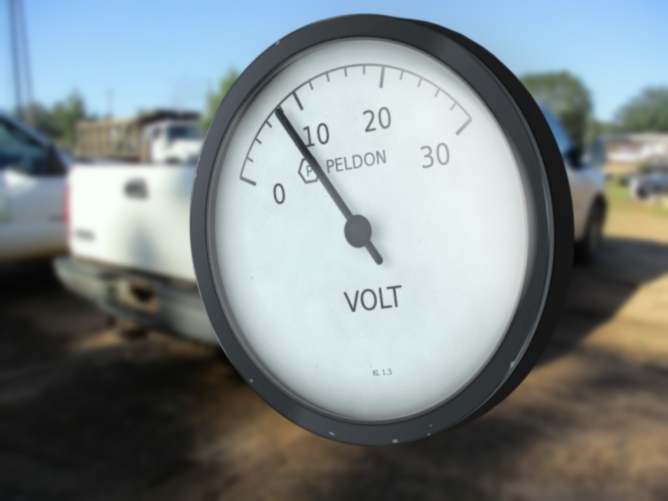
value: {"value": 8, "unit": "V"}
